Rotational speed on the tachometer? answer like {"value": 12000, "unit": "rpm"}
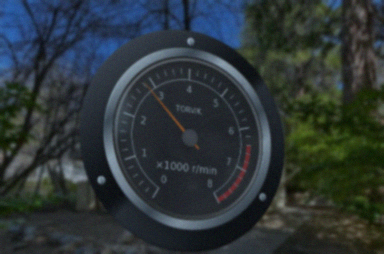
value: {"value": 2800, "unit": "rpm"}
